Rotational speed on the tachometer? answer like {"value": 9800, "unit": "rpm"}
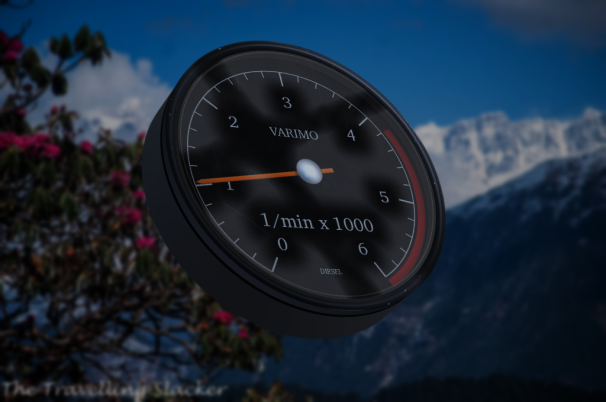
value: {"value": 1000, "unit": "rpm"}
